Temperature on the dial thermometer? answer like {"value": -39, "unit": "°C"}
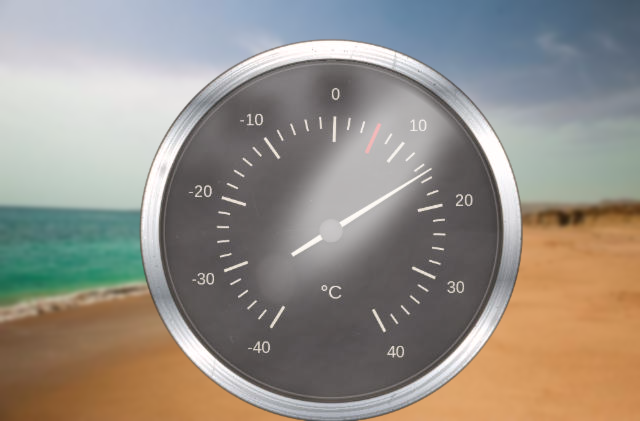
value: {"value": 15, "unit": "°C"}
